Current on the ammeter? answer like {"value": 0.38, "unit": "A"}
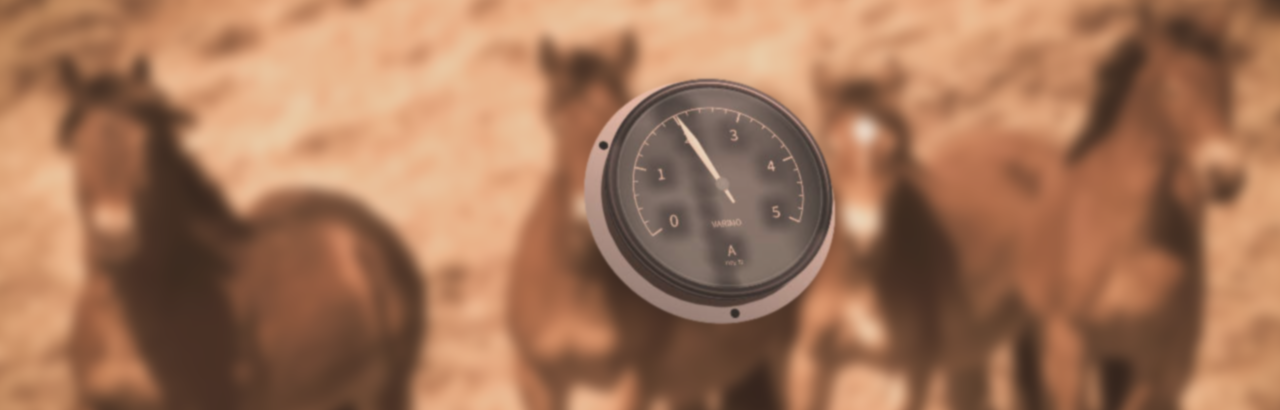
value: {"value": 2, "unit": "A"}
